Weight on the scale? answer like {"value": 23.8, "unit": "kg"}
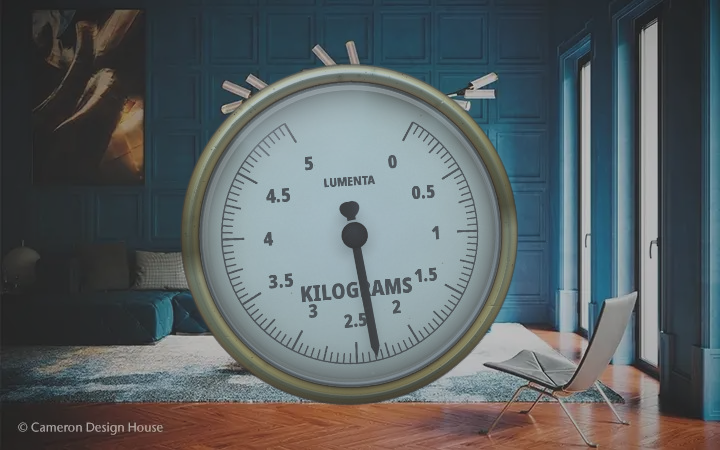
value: {"value": 2.35, "unit": "kg"}
